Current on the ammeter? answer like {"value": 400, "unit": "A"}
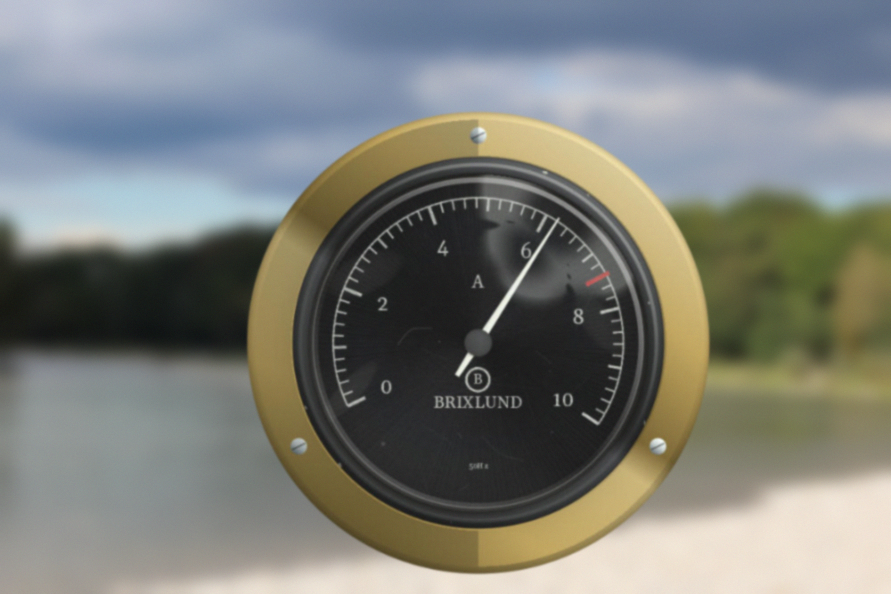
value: {"value": 6.2, "unit": "A"}
